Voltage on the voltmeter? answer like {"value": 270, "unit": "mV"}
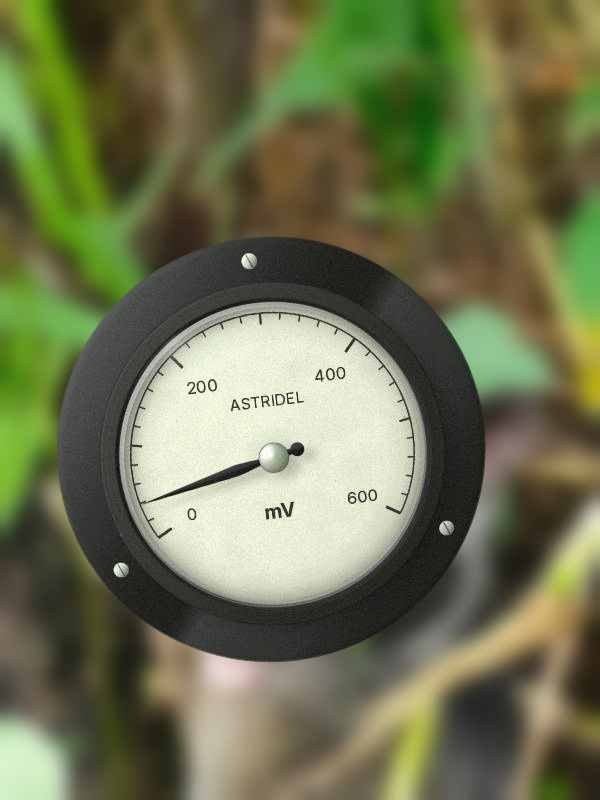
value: {"value": 40, "unit": "mV"}
